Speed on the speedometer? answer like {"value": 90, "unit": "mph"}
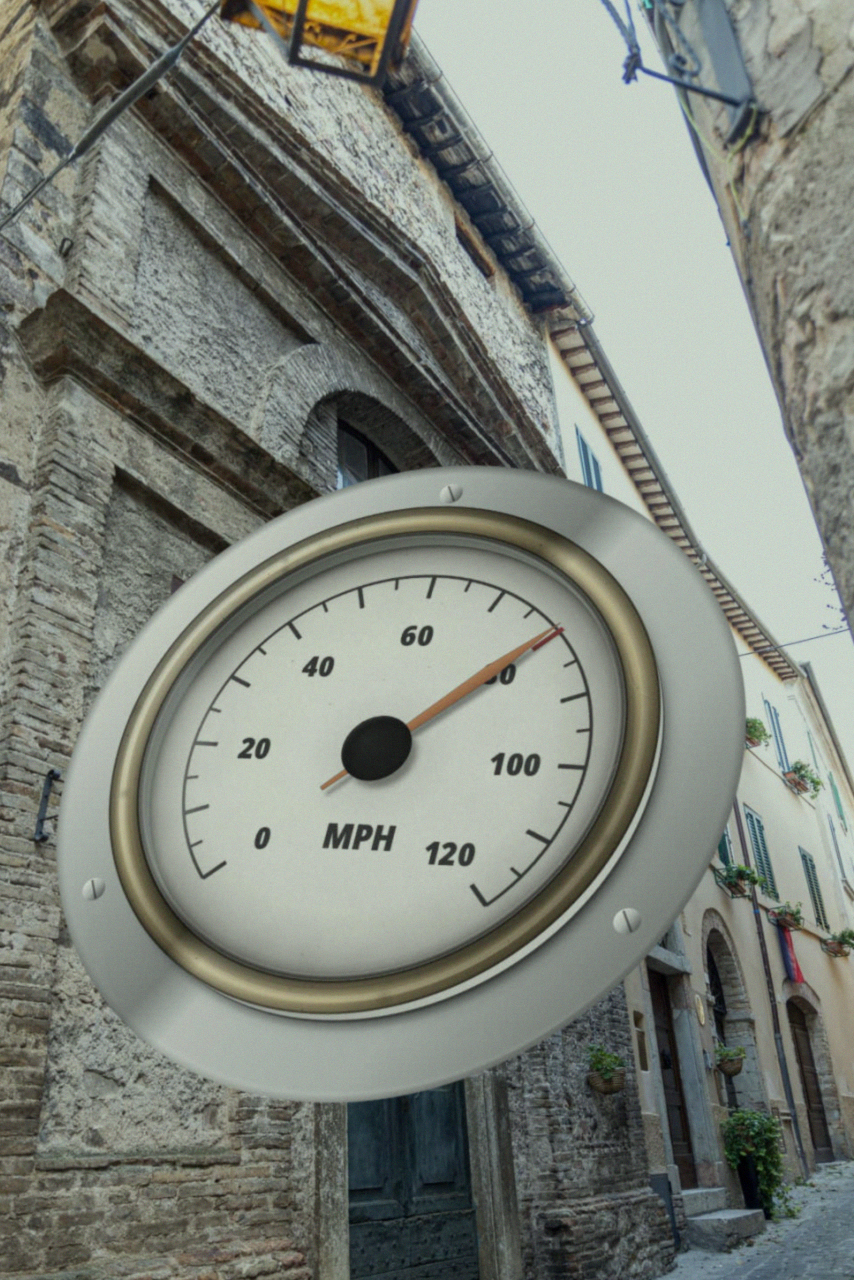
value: {"value": 80, "unit": "mph"}
